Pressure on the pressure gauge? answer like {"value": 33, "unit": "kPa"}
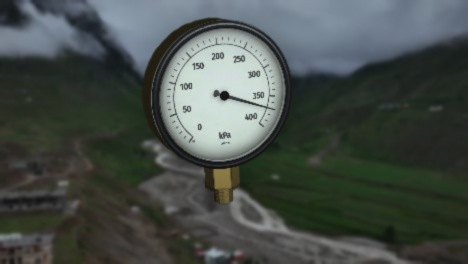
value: {"value": 370, "unit": "kPa"}
